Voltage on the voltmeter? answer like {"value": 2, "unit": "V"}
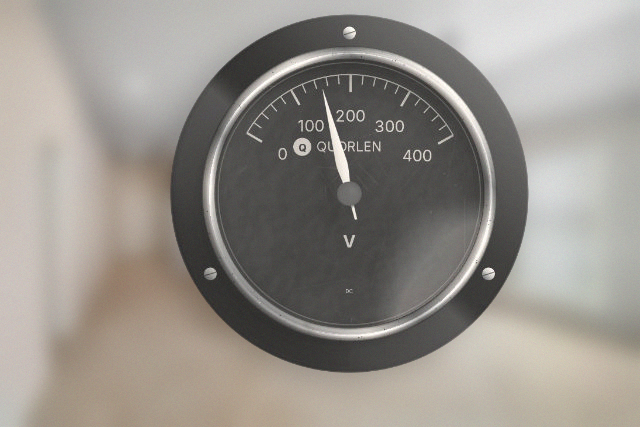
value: {"value": 150, "unit": "V"}
